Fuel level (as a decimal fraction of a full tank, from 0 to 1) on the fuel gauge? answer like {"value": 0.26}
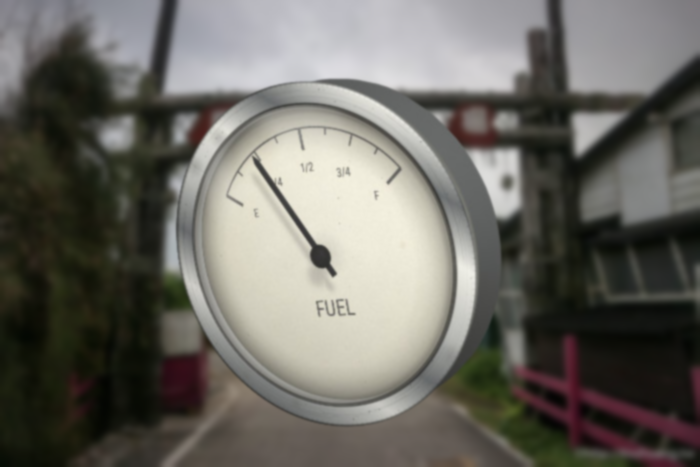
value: {"value": 0.25}
